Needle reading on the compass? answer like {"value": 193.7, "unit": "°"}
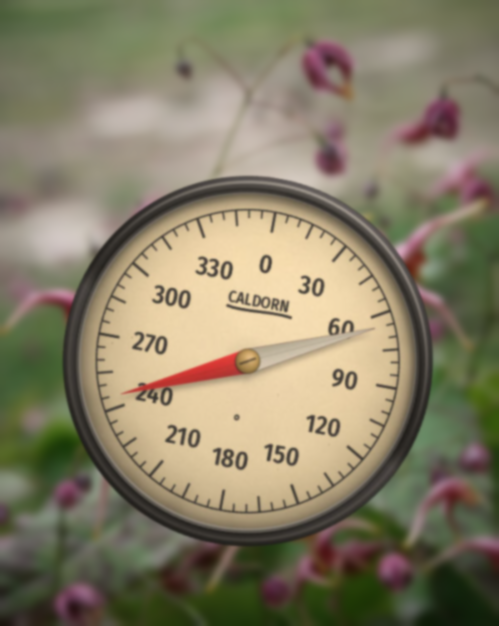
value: {"value": 245, "unit": "°"}
